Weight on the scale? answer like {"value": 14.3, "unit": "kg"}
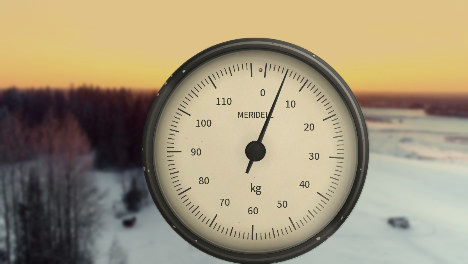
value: {"value": 5, "unit": "kg"}
